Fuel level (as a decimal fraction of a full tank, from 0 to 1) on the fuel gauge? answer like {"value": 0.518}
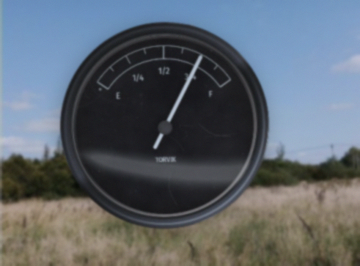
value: {"value": 0.75}
